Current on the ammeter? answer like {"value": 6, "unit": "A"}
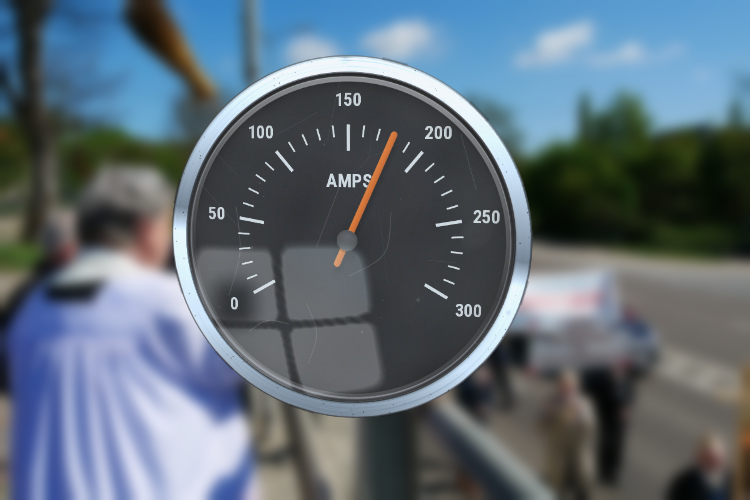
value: {"value": 180, "unit": "A"}
